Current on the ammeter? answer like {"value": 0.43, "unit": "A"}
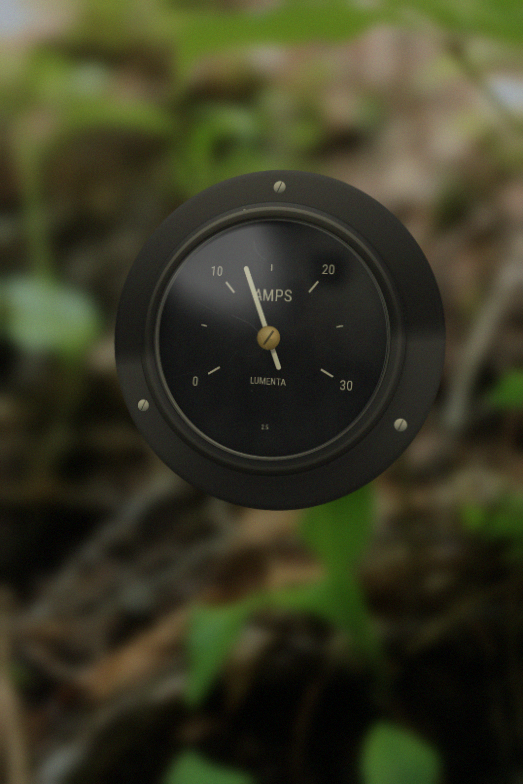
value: {"value": 12.5, "unit": "A"}
